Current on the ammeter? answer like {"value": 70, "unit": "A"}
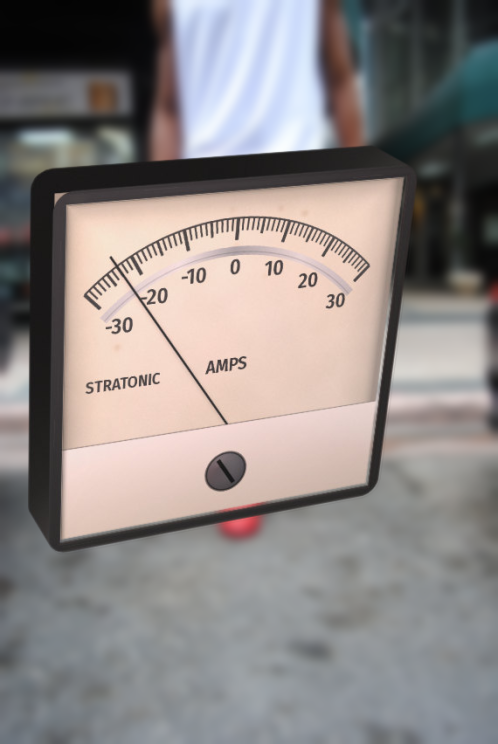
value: {"value": -23, "unit": "A"}
